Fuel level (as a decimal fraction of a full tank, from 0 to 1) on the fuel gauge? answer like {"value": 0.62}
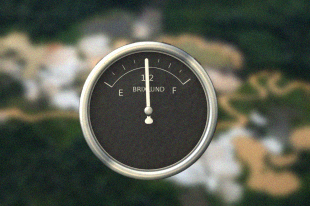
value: {"value": 0.5}
